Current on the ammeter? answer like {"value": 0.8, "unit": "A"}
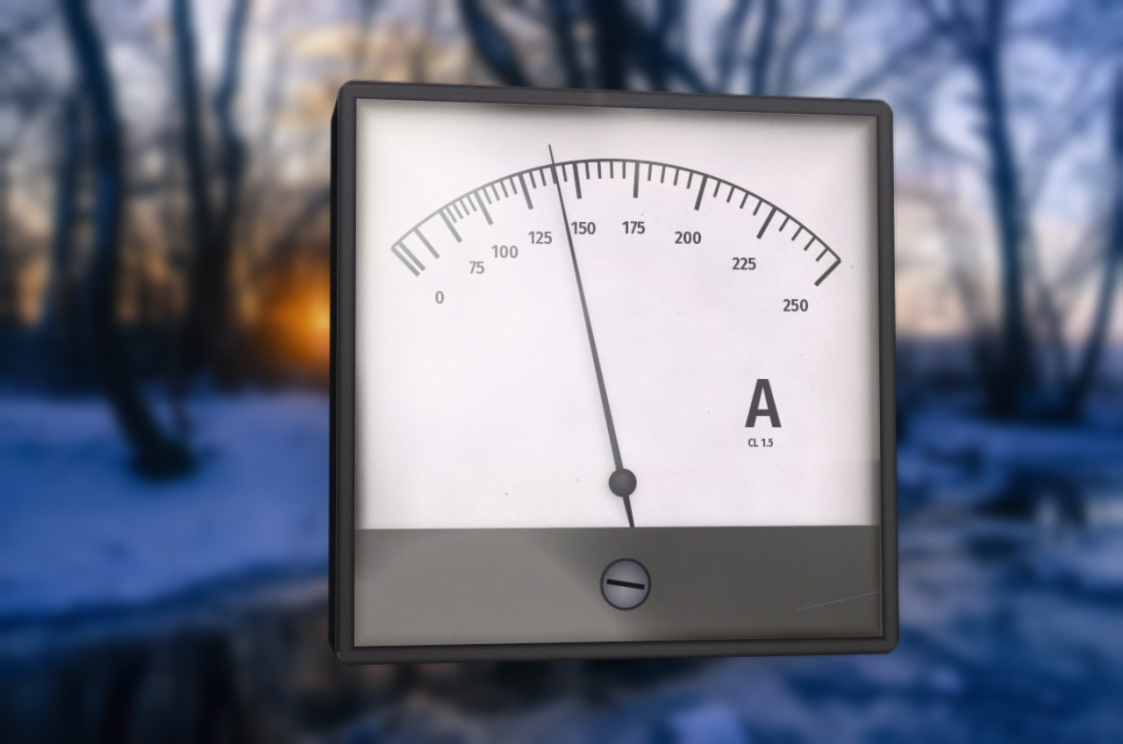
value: {"value": 140, "unit": "A"}
